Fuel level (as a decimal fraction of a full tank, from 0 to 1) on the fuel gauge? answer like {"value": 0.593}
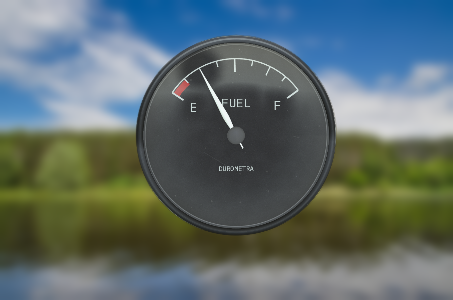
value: {"value": 0.25}
